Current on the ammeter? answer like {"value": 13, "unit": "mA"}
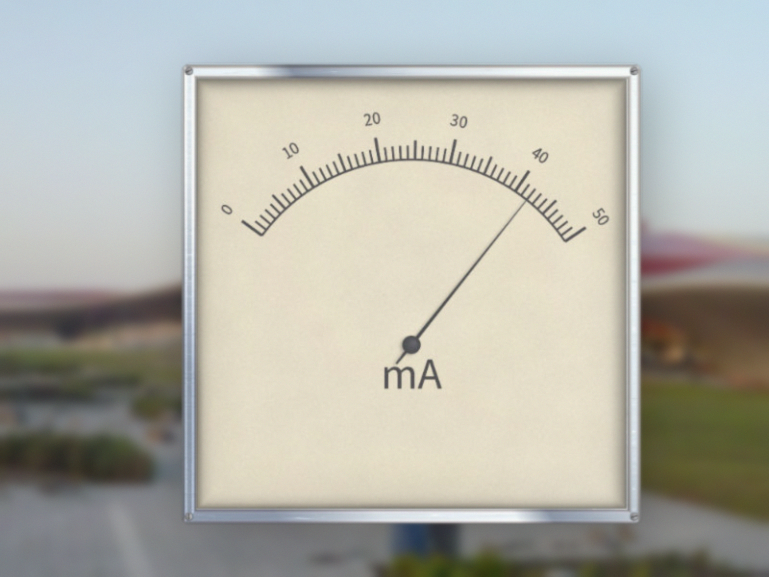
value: {"value": 42, "unit": "mA"}
